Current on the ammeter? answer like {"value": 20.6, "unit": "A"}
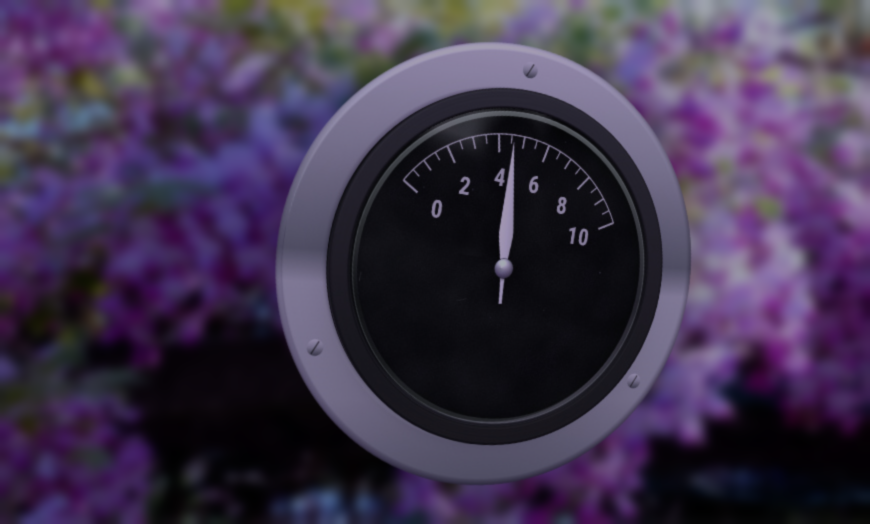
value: {"value": 4.5, "unit": "A"}
